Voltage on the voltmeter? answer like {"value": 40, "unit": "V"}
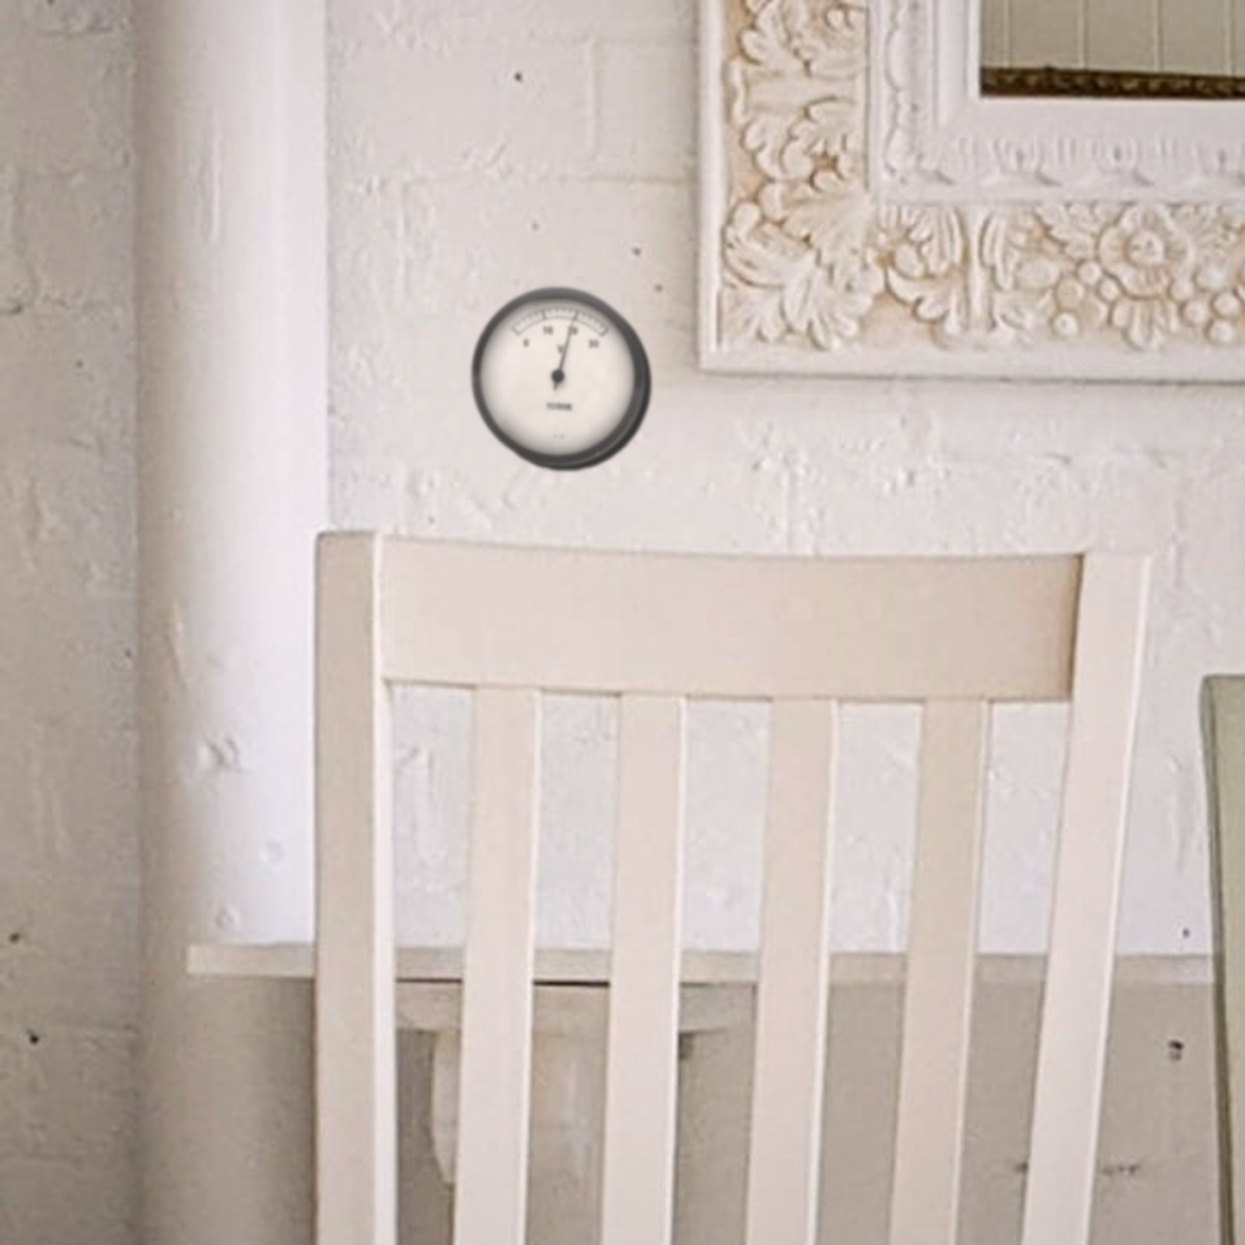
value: {"value": 20, "unit": "V"}
